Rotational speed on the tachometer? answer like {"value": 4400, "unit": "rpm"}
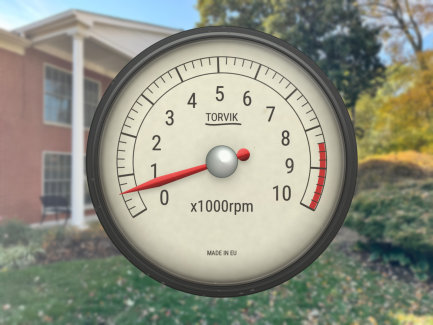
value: {"value": 600, "unit": "rpm"}
